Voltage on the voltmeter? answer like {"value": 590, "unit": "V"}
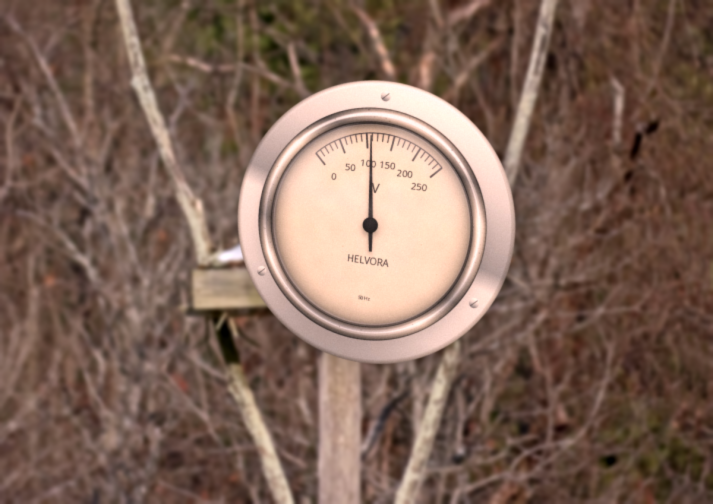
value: {"value": 110, "unit": "V"}
